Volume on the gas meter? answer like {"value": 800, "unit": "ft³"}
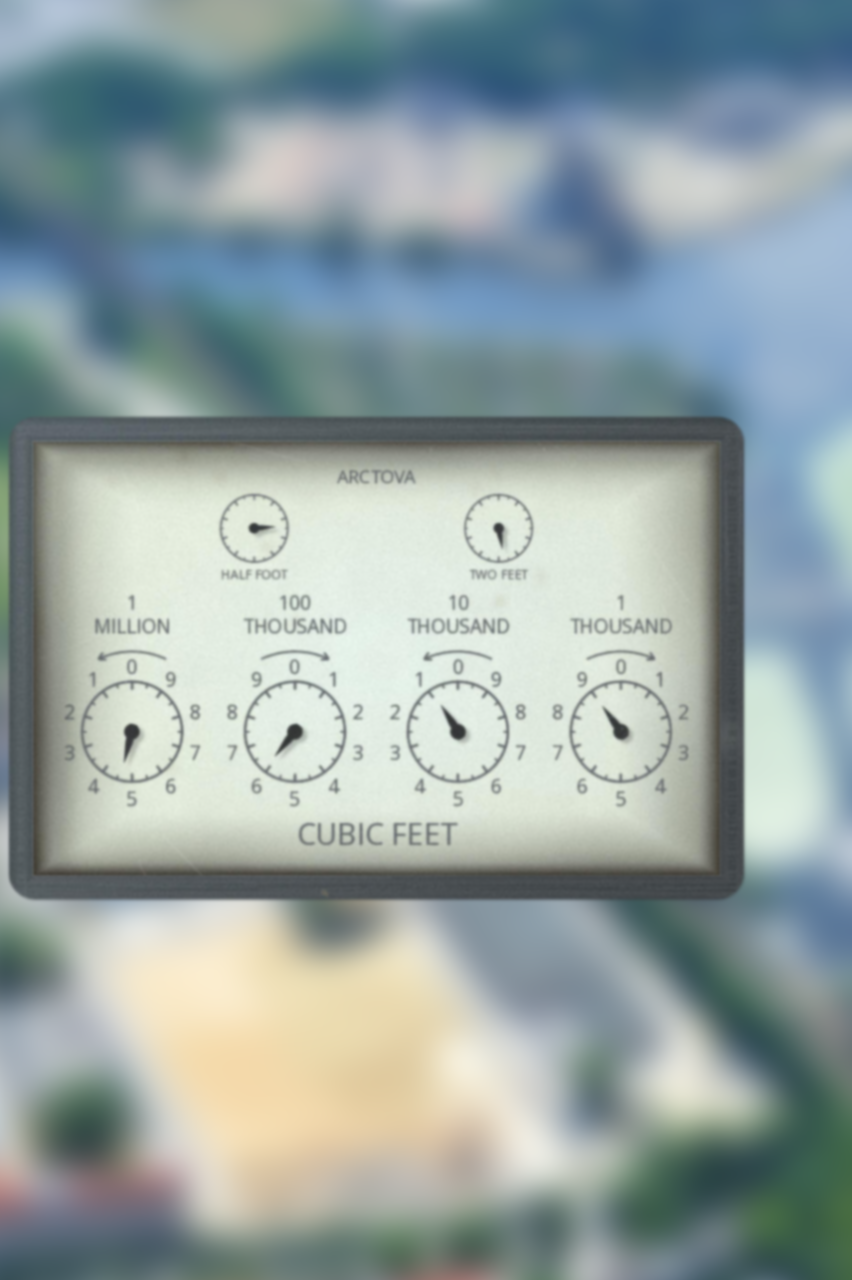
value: {"value": 460900, "unit": "ft³"}
